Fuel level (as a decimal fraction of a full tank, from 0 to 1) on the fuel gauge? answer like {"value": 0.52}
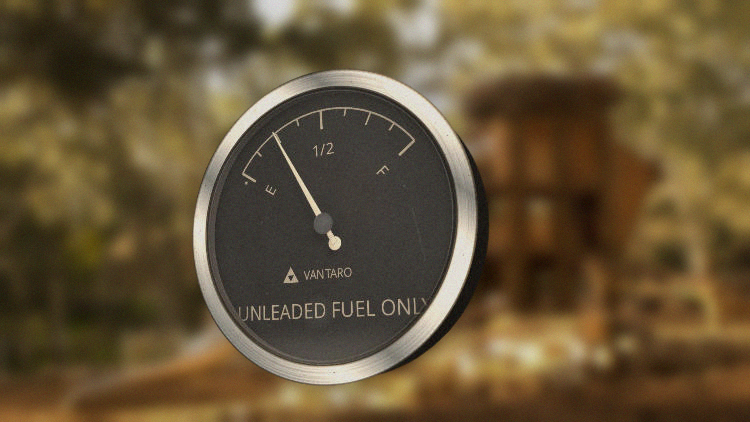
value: {"value": 0.25}
